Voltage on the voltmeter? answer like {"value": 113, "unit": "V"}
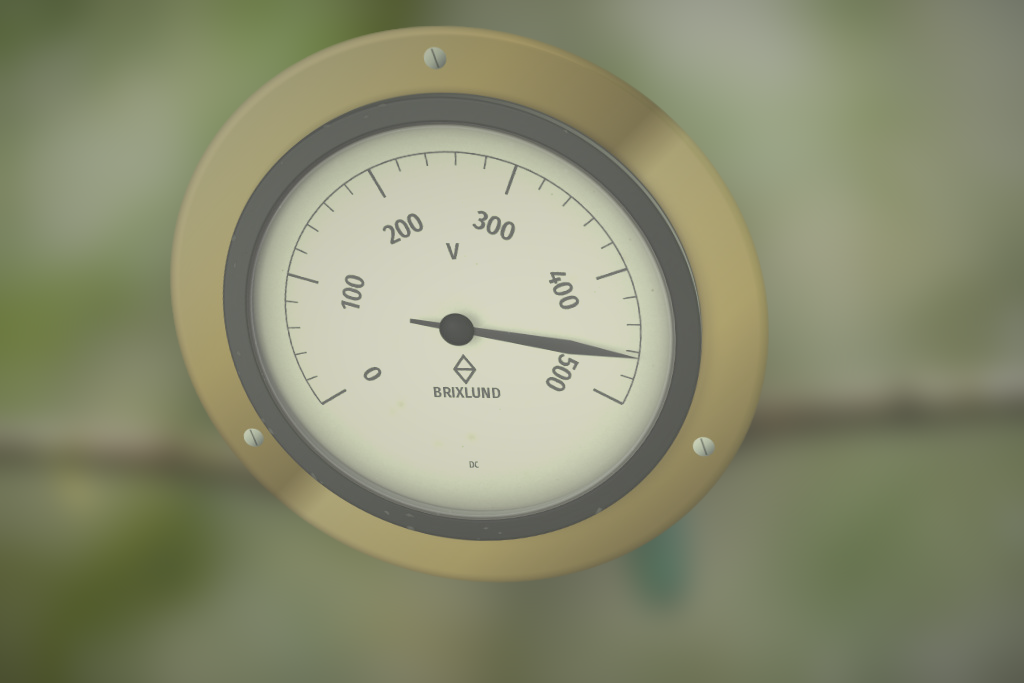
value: {"value": 460, "unit": "V"}
